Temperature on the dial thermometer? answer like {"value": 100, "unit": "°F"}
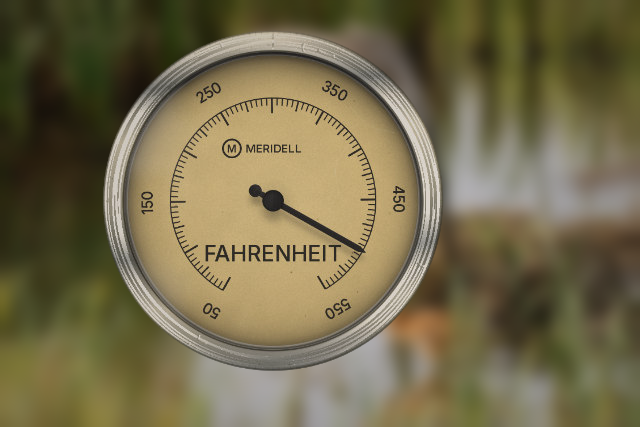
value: {"value": 500, "unit": "°F"}
